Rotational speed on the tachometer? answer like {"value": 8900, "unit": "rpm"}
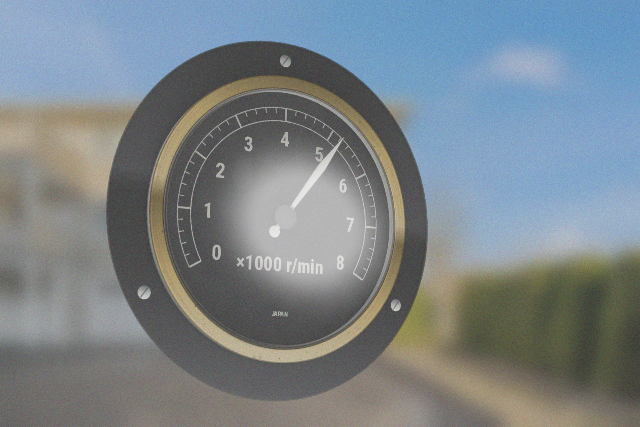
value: {"value": 5200, "unit": "rpm"}
